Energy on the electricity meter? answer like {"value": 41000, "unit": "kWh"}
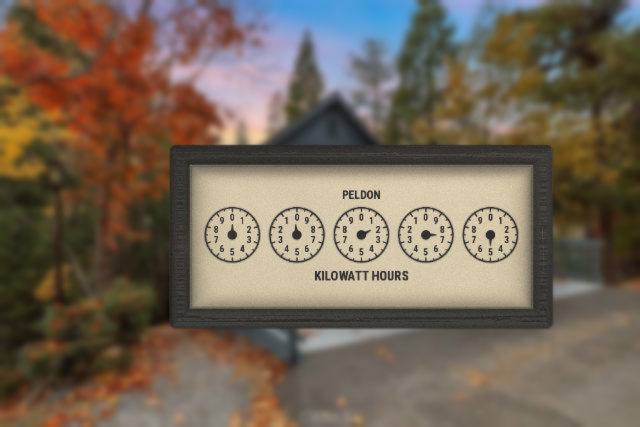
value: {"value": 175, "unit": "kWh"}
